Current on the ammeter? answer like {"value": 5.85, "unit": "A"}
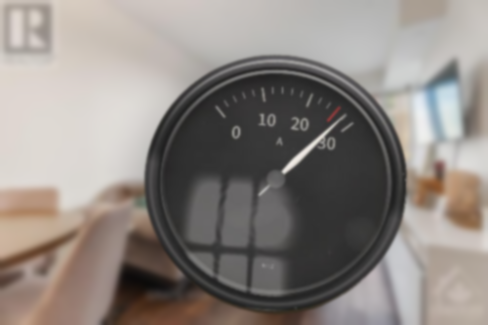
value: {"value": 28, "unit": "A"}
